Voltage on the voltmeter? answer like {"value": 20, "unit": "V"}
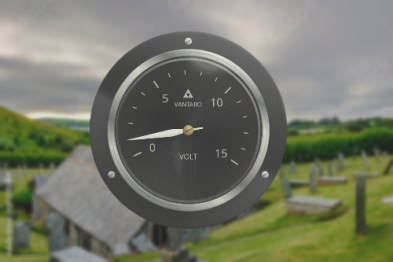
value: {"value": 1, "unit": "V"}
